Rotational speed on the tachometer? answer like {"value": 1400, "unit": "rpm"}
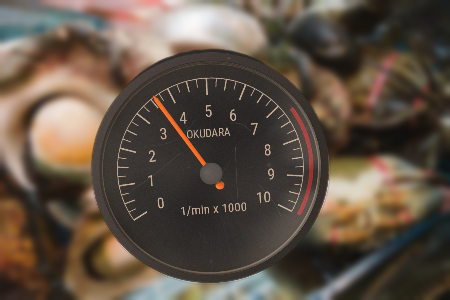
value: {"value": 3625, "unit": "rpm"}
